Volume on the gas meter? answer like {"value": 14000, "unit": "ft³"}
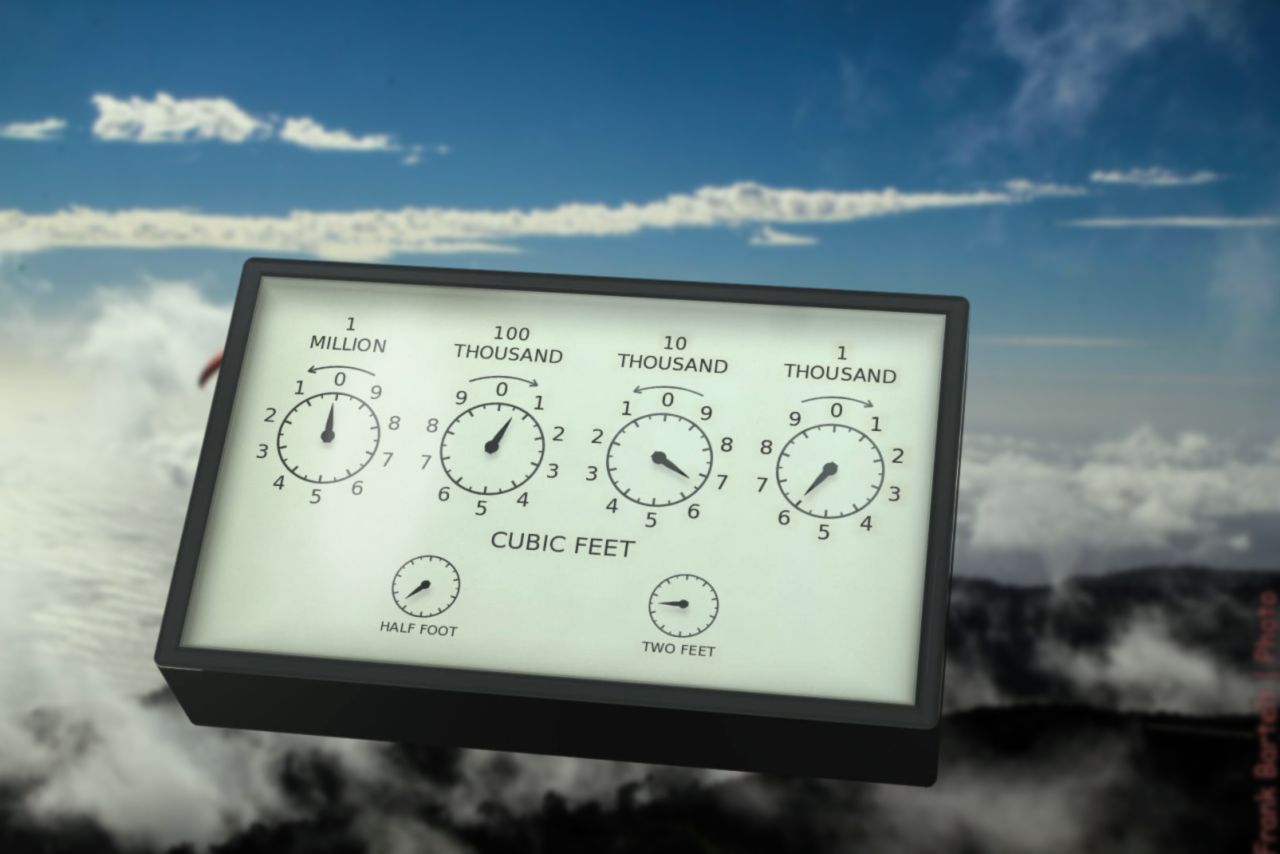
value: {"value": 6600, "unit": "ft³"}
